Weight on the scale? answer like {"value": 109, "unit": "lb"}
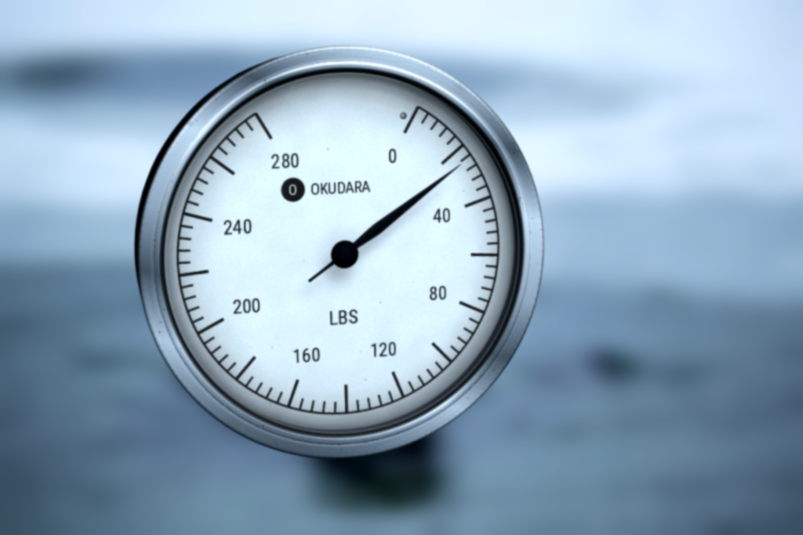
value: {"value": 24, "unit": "lb"}
